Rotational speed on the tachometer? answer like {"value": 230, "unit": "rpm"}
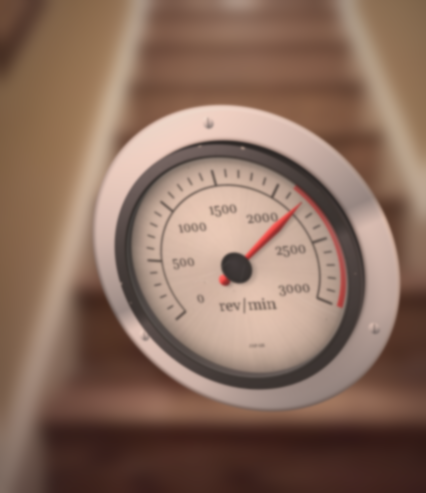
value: {"value": 2200, "unit": "rpm"}
